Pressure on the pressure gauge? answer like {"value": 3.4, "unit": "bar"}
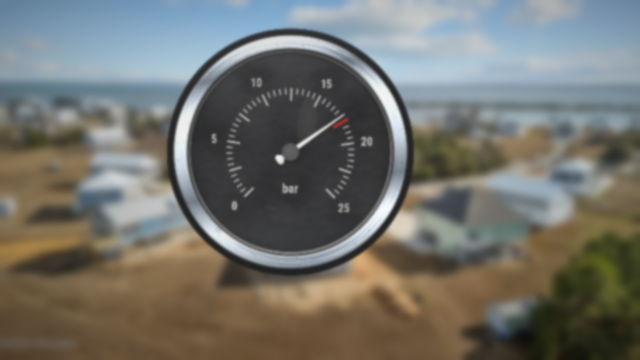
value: {"value": 17.5, "unit": "bar"}
